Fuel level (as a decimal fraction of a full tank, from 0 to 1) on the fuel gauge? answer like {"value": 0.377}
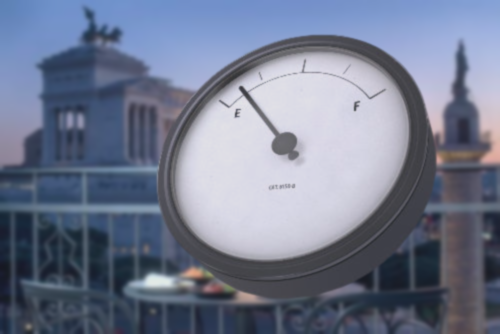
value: {"value": 0.125}
